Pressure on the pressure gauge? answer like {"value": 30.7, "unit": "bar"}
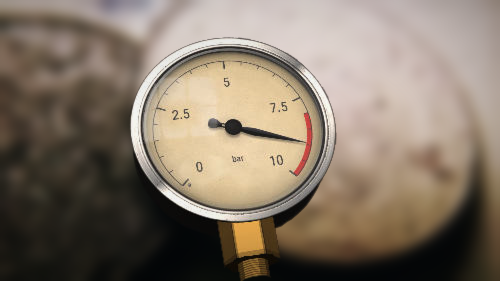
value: {"value": 9, "unit": "bar"}
